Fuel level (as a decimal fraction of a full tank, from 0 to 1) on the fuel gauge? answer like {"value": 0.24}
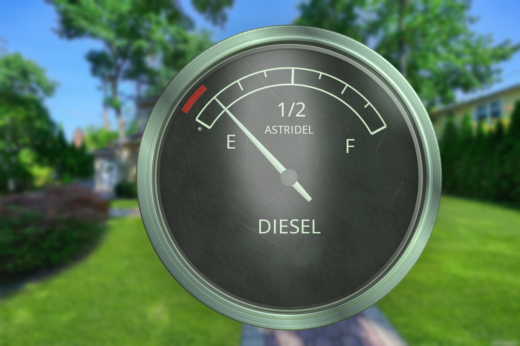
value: {"value": 0.125}
